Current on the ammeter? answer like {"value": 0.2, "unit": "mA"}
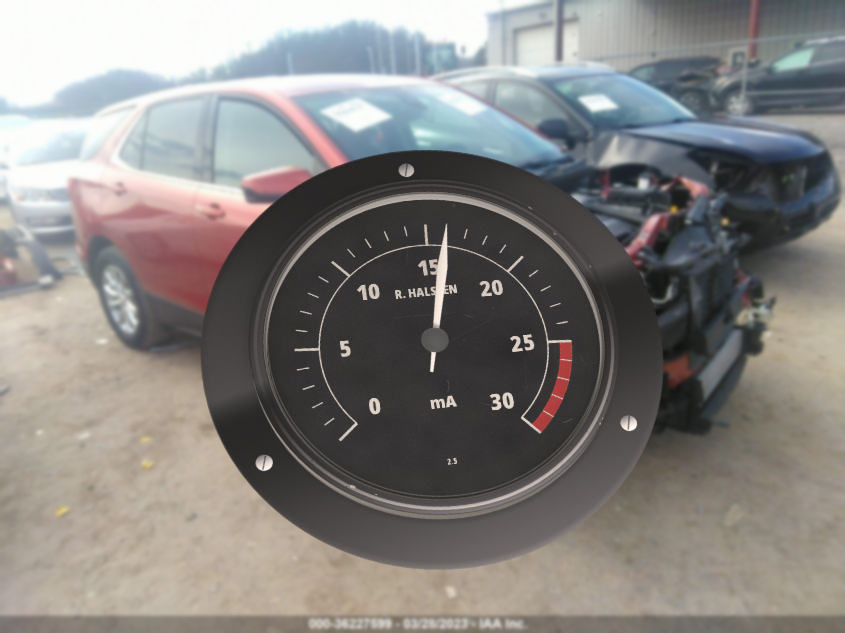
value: {"value": 16, "unit": "mA"}
